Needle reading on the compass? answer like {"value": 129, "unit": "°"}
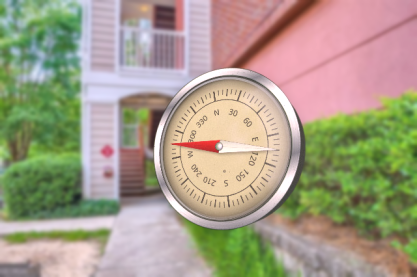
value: {"value": 285, "unit": "°"}
